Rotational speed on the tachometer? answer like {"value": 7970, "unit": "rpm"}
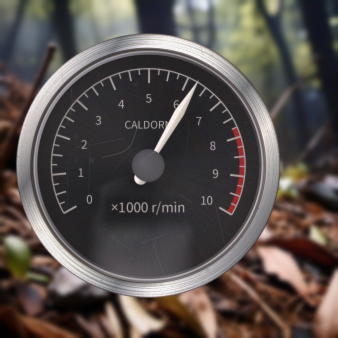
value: {"value": 6250, "unit": "rpm"}
